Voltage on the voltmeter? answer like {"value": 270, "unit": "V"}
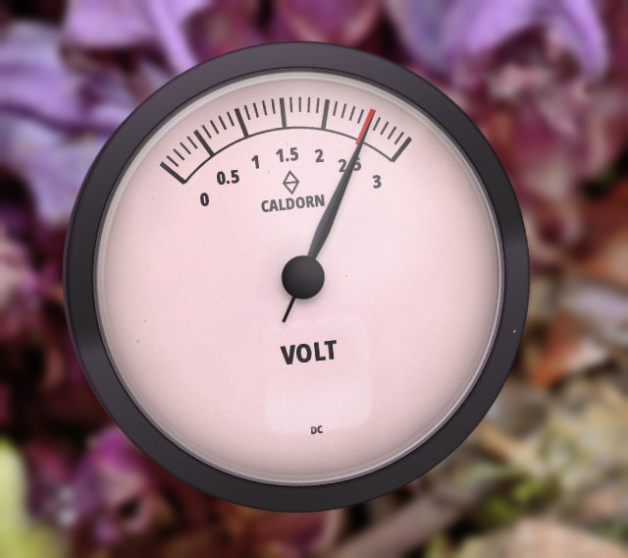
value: {"value": 2.5, "unit": "V"}
